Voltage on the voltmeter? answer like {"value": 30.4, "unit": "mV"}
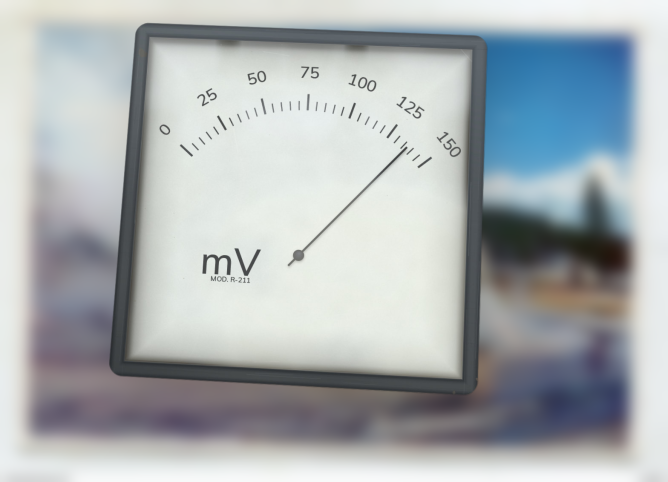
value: {"value": 137.5, "unit": "mV"}
